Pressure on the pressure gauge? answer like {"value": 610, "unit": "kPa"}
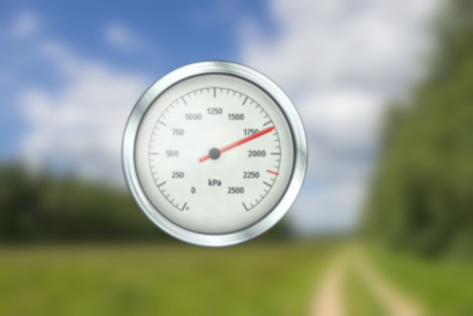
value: {"value": 1800, "unit": "kPa"}
